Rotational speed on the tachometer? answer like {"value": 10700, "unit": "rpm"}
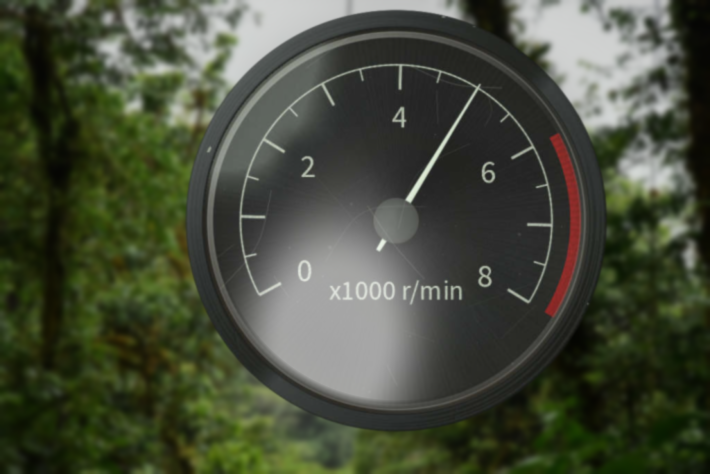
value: {"value": 5000, "unit": "rpm"}
